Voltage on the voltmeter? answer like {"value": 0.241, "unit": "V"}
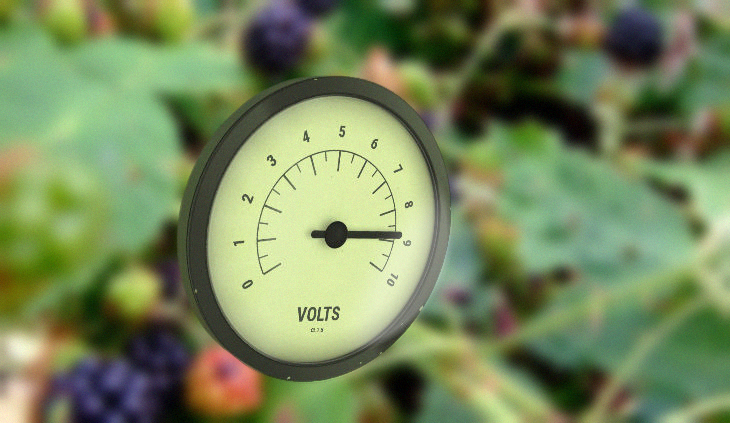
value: {"value": 8.75, "unit": "V"}
